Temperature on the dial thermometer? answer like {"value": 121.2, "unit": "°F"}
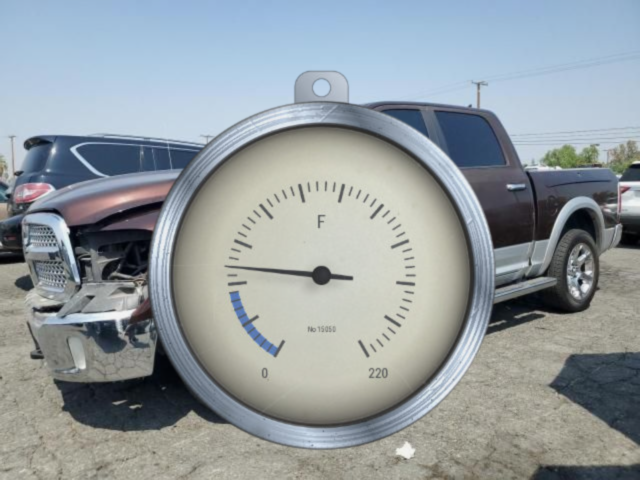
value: {"value": 48, "unit": "°F"}
